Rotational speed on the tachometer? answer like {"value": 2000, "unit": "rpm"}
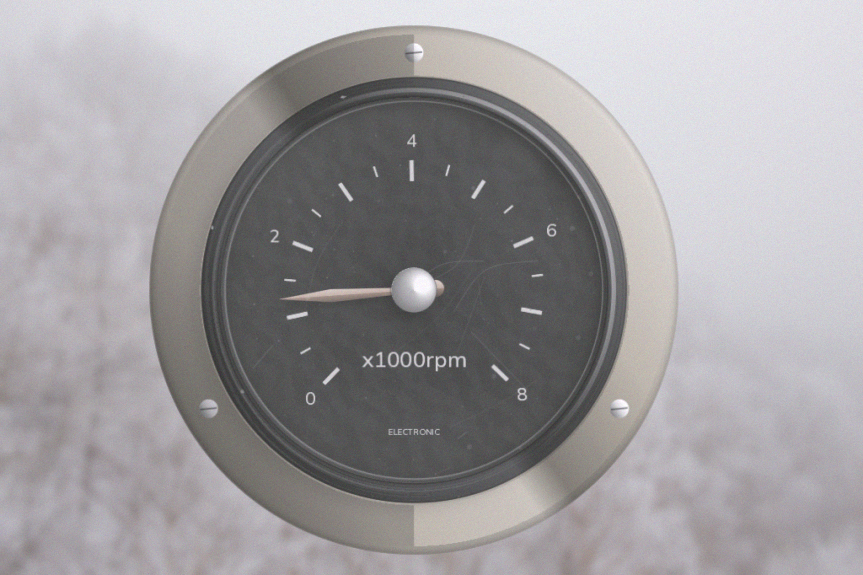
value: {"value": 1250, "unit": "rpm"}
